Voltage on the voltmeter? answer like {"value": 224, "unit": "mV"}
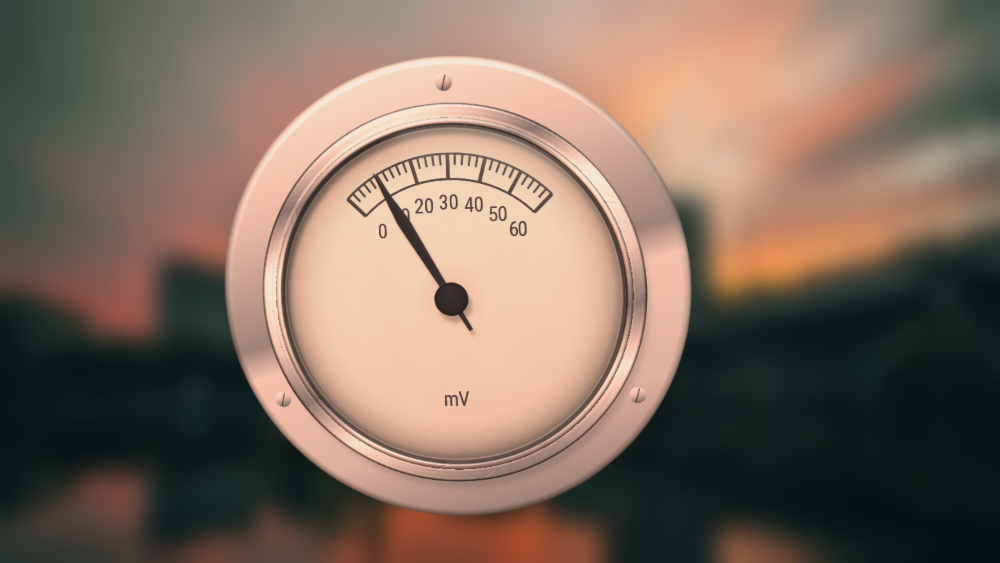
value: {"value": 10, "unit": "mV"}
